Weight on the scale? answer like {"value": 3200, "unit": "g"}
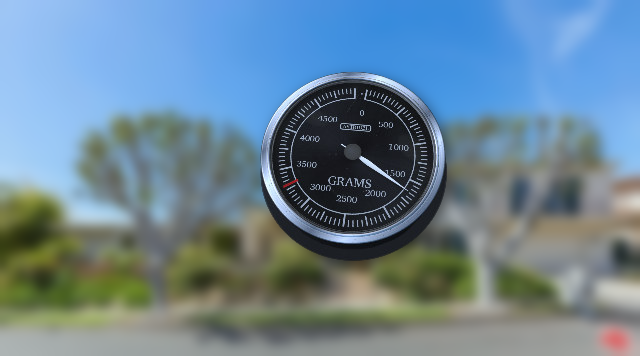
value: {"value": 1650, "unit": "g"}
